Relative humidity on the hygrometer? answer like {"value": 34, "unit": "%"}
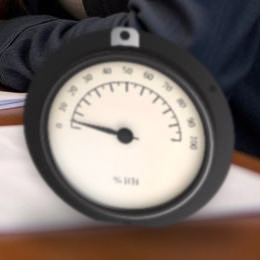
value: {"value": 5, "unit": "%"}
